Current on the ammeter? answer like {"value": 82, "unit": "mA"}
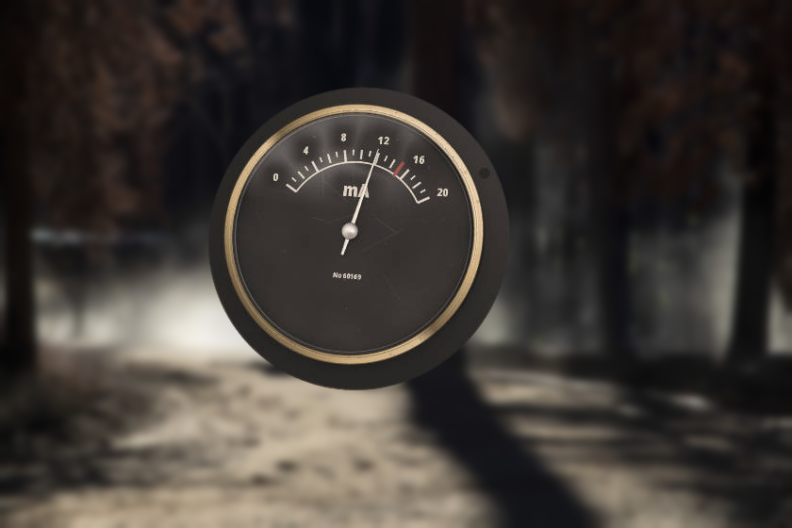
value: {"value": 12, "unit": "mA"}
